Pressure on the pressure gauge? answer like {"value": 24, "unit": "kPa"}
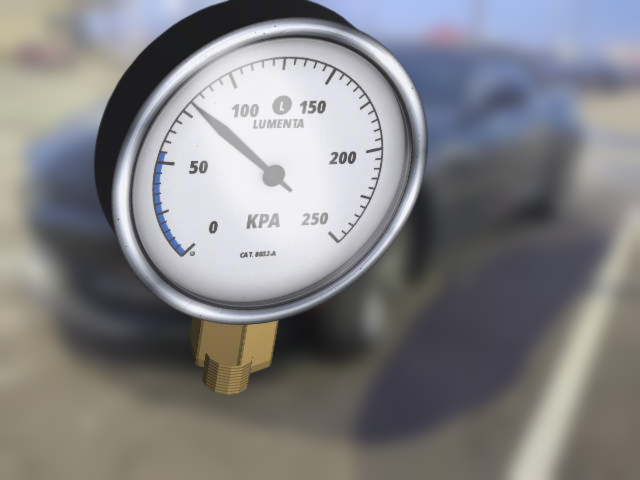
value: {"value": 80, "unit": "kPa"}
